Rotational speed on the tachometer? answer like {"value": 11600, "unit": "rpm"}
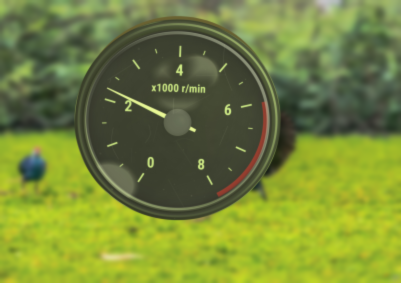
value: {"value": 2250, "unit": "rpm"}
